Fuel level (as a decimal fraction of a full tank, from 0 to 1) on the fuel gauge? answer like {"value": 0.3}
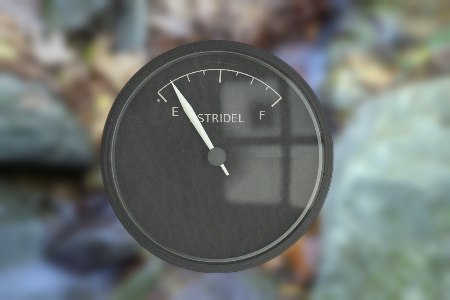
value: {"value": 0.125}
